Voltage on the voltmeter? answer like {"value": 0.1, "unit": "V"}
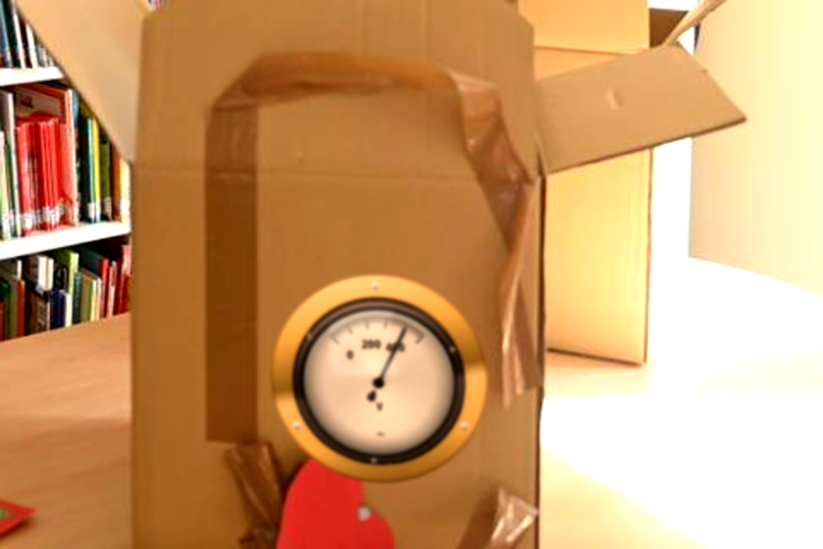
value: {"value": 400, "unit": "V"}
